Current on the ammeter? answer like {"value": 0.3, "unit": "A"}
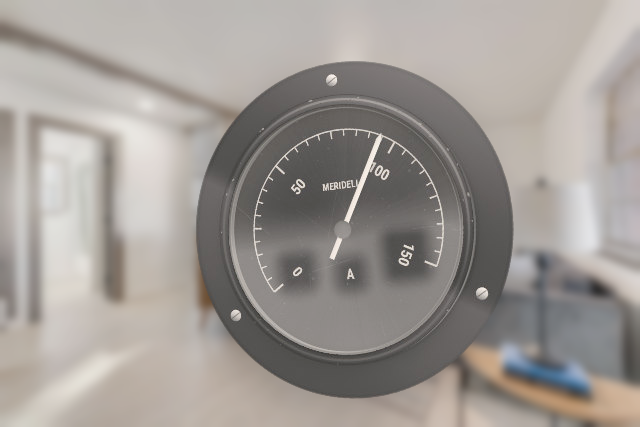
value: {"value": 95, "unit": "A"}
